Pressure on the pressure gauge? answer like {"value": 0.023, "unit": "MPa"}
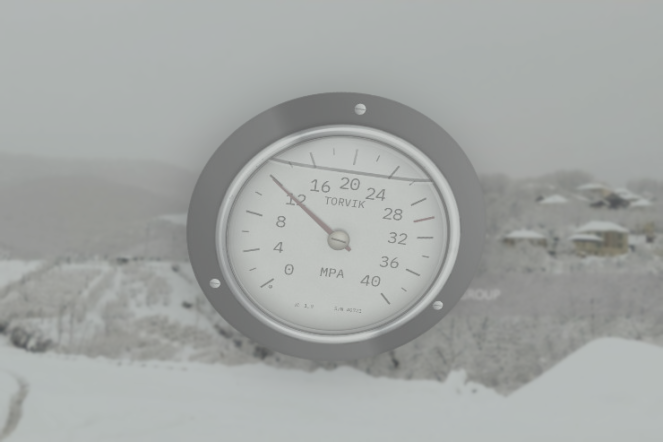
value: {"value": 12, "unit": "MPa"}
